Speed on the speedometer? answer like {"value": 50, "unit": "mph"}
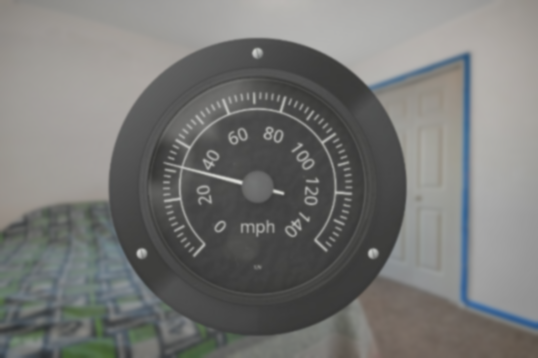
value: {"value": 32, "unit": "mph"}
